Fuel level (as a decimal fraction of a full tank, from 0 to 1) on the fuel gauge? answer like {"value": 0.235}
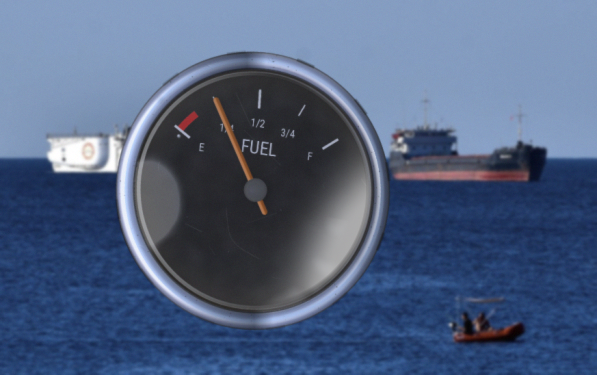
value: {"value": 0.25}
